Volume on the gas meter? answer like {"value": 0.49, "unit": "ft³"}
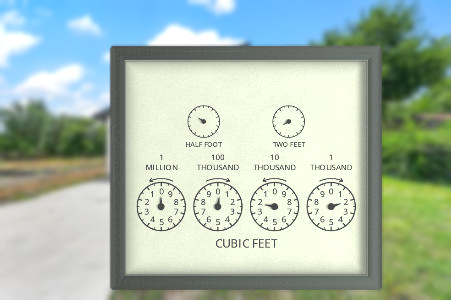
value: {"value": 2200, "unit": "ft³"}
